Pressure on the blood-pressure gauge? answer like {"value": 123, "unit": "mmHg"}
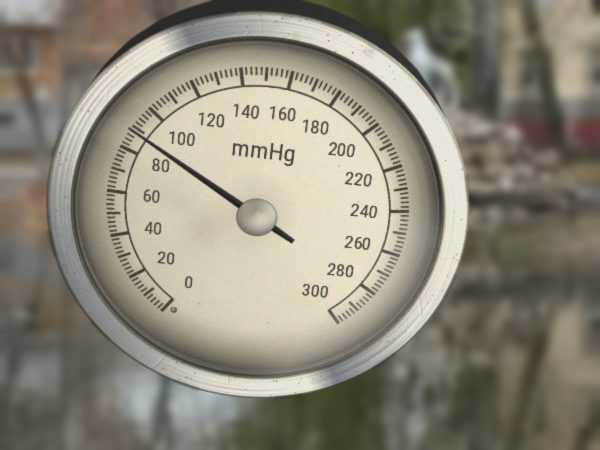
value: {"value": 90, "unit": "mmHg"}
